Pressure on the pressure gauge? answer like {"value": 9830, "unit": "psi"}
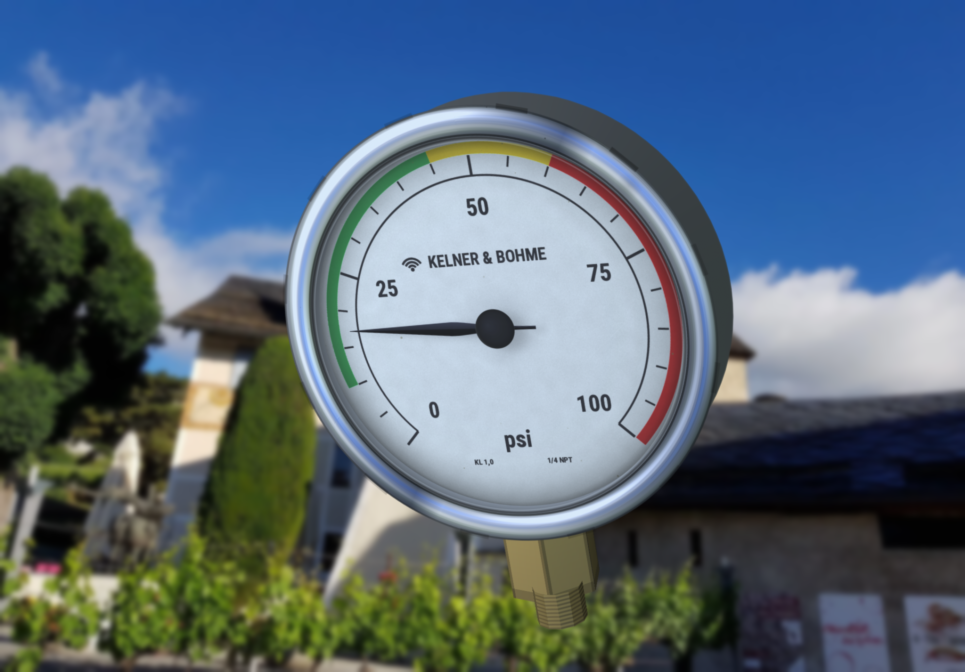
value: {"value": 17.5, "unit": "psi"}
